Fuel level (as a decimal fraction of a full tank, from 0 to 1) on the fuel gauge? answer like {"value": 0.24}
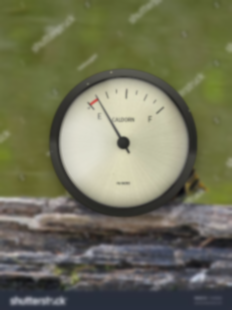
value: {"value": 0.125}
